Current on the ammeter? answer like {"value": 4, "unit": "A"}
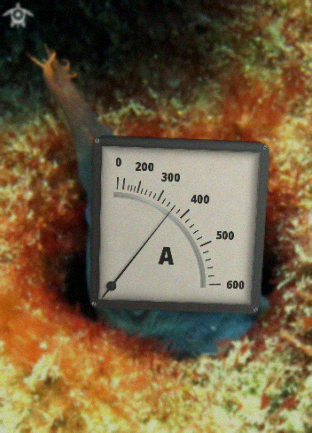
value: {"value": 360, "unit": "A"}
